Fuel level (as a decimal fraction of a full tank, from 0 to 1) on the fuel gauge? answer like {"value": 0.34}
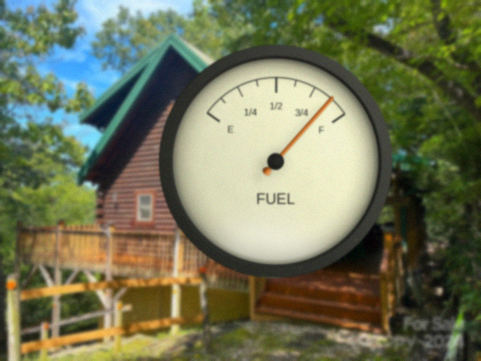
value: {"value": 0.875}
